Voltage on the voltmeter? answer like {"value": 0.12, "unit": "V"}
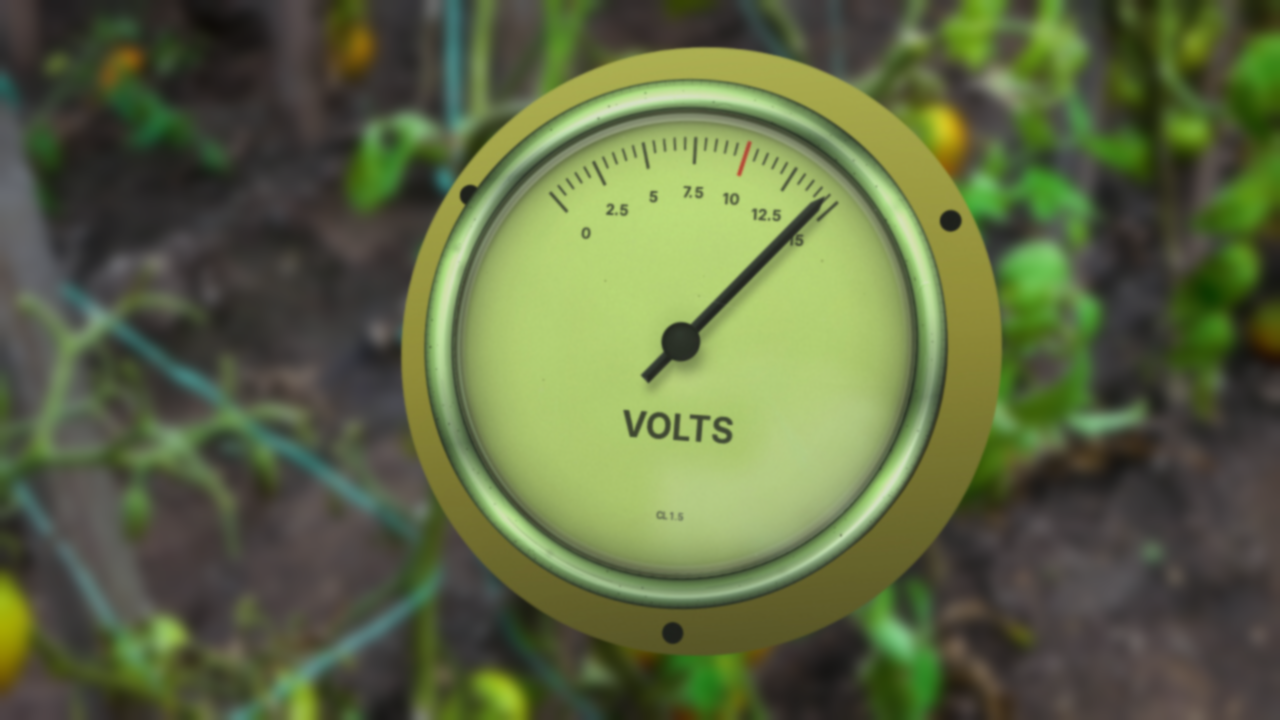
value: {"value": 14.5, "unit": "V"}
